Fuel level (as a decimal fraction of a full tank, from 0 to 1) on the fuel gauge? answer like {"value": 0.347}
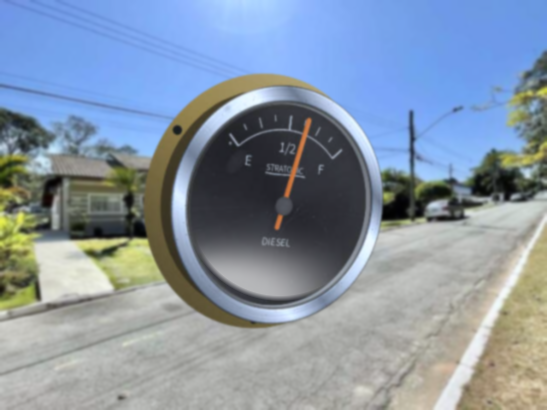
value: {"value": 0.625}
